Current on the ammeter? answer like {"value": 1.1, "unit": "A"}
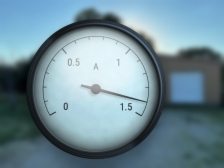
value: {"value": 1.4, "unit": "A"}
